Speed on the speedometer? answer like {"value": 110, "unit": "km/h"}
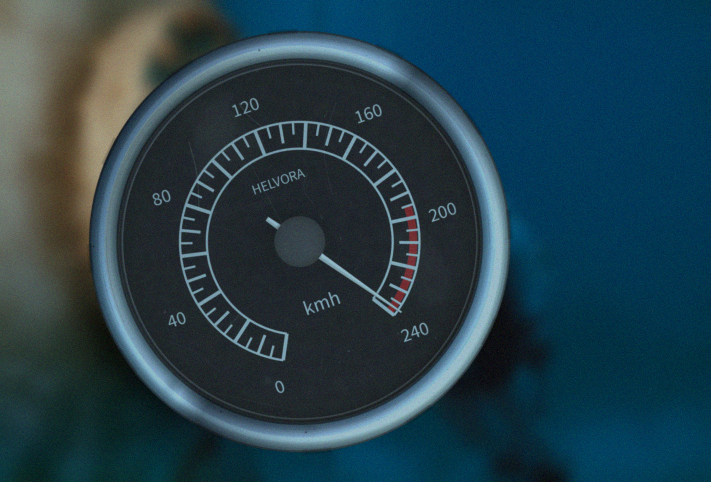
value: {"value": 237.5, "unit": "km/h"}
